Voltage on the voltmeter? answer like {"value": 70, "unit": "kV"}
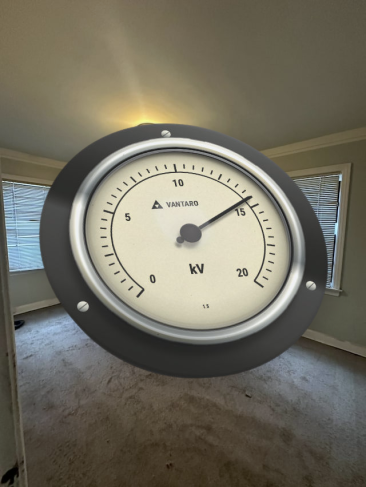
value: {"value": 14.5, "unit": "kV"}
